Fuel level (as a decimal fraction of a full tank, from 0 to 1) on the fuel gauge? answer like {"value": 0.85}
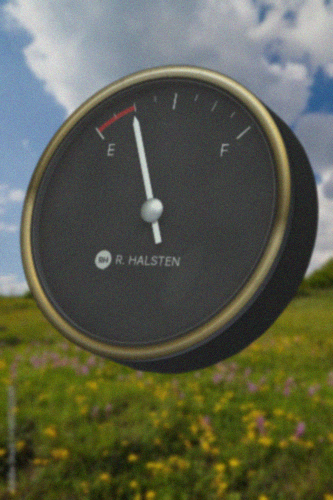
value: {"value": 0.25}
